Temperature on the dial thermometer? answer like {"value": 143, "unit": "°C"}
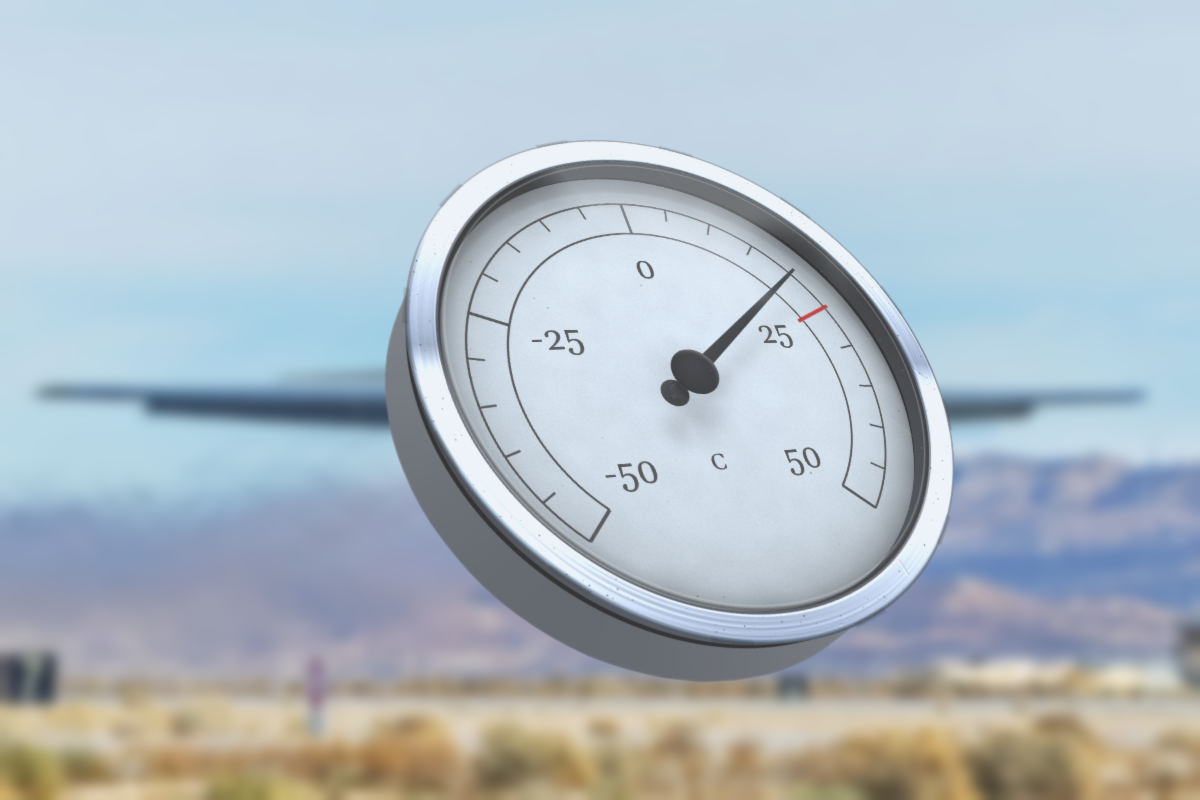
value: {"value": 20, "unit": "°C"}
